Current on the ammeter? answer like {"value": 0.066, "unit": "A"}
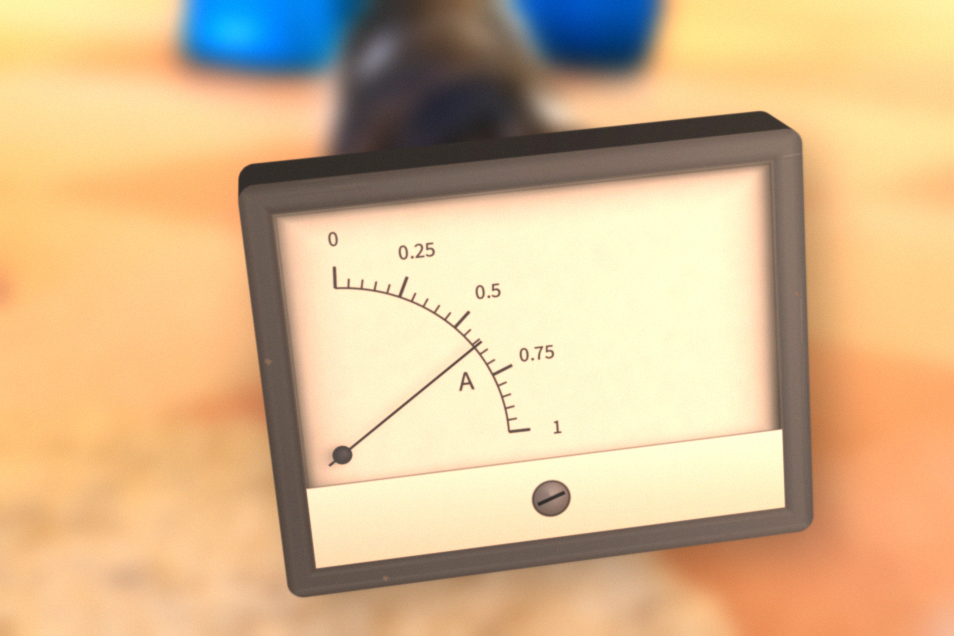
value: {"value": 0.6, "unit": "A"}
